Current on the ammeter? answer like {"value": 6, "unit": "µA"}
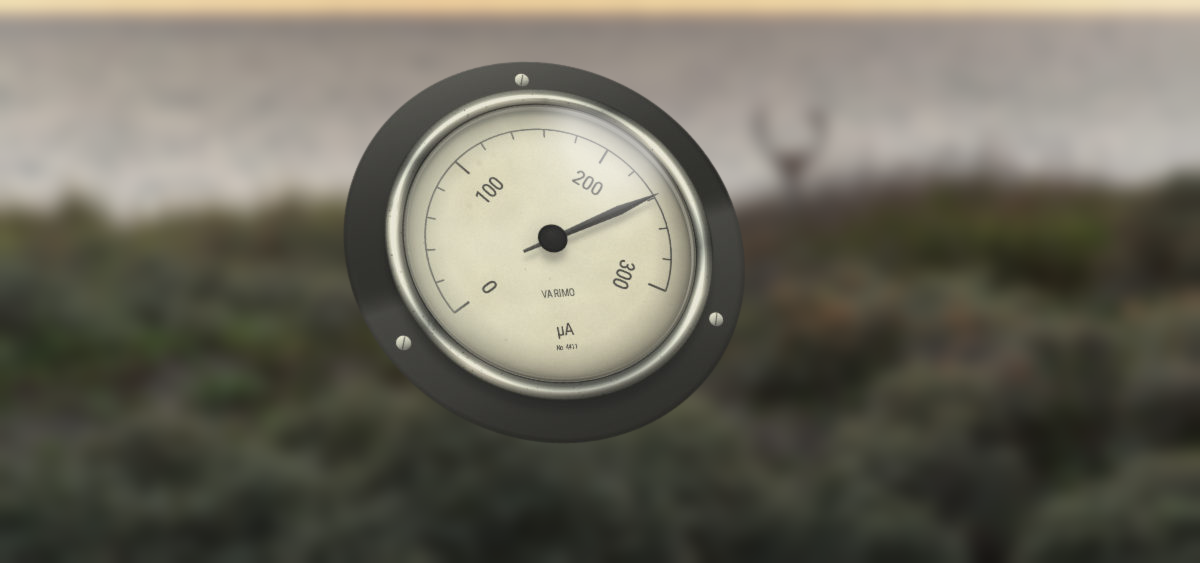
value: {"value": 240, "unit": "µA"}
